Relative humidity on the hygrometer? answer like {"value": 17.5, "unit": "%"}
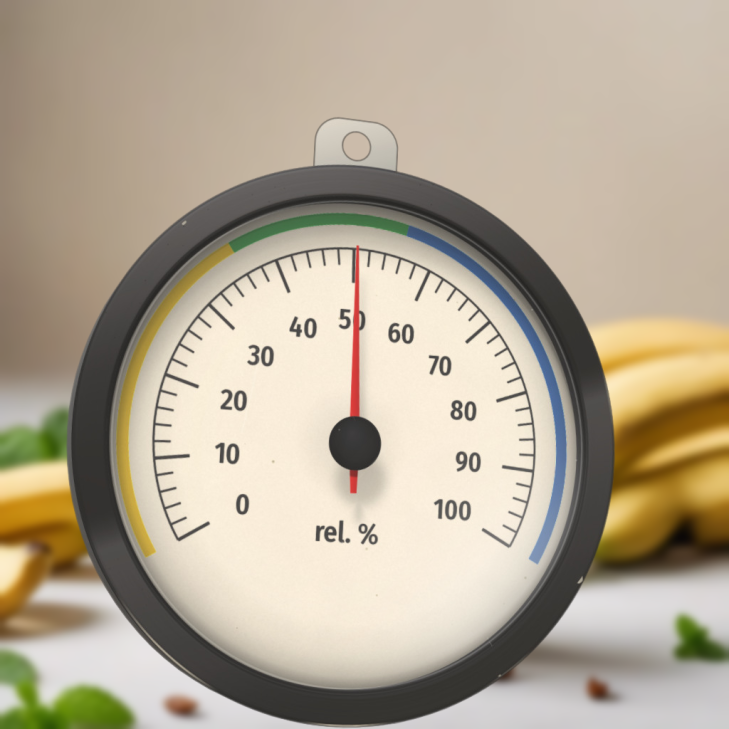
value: {"value": 50, "unit": "%"}
